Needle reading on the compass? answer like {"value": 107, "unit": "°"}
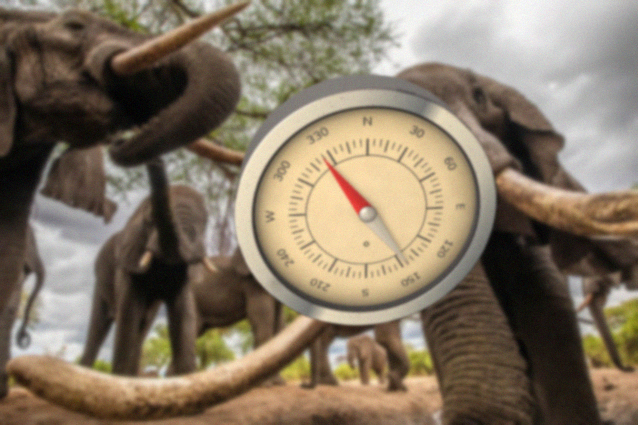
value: {"value": 325, "unit": "°"}
